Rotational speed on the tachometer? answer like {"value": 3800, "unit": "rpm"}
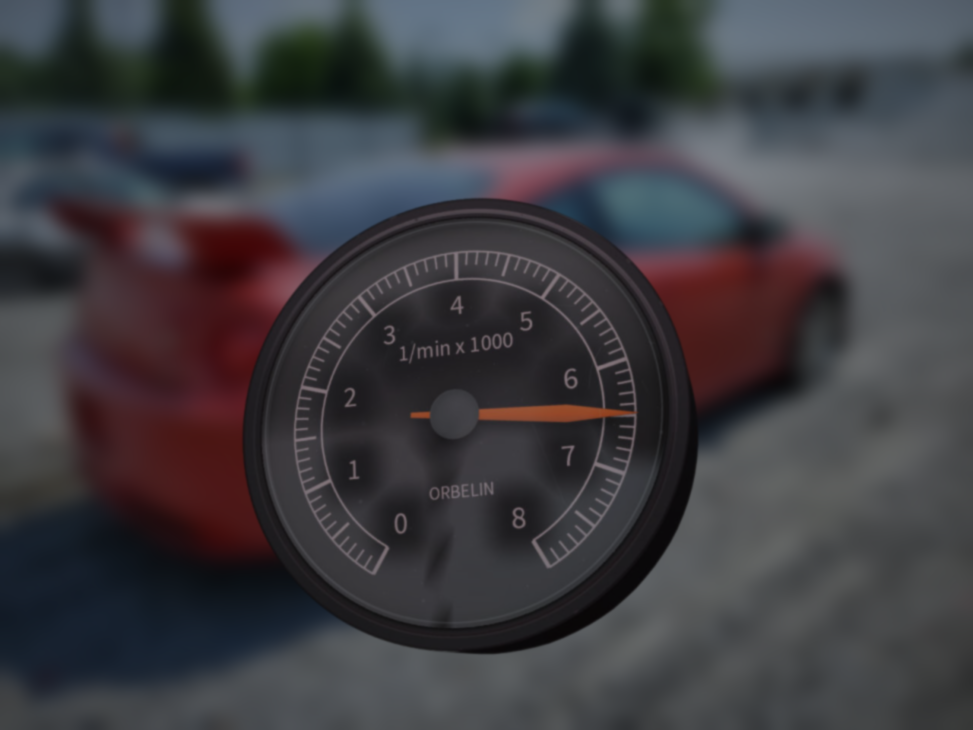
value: {"value": 6500, "unit": "rpm"}
